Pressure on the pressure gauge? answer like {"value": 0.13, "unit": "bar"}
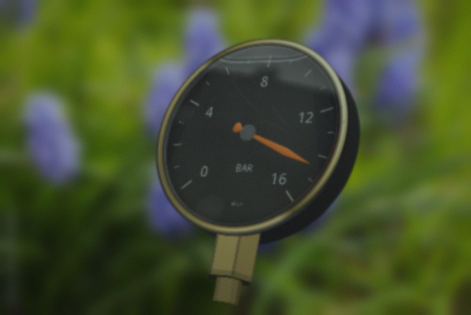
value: {"value": 14.5, "unit": "bar"}
